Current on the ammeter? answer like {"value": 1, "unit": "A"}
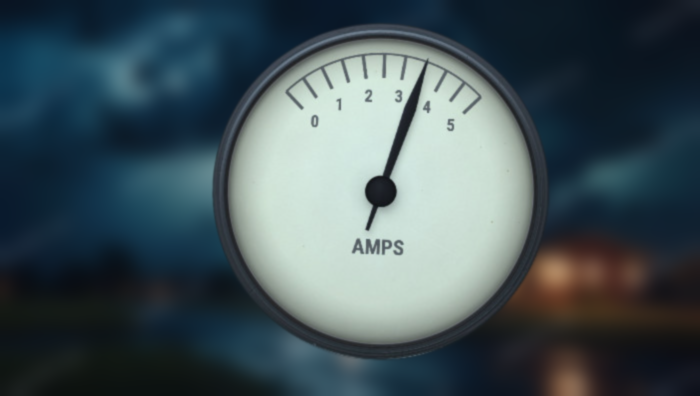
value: {"value": 3.5, "unit": "A"}
